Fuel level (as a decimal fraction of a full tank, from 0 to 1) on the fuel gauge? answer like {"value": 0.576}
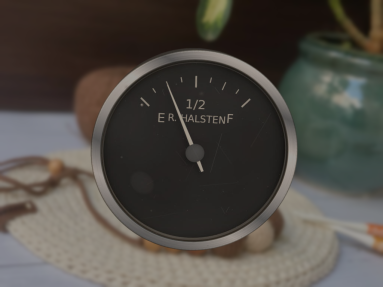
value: {"value": 0.25}
